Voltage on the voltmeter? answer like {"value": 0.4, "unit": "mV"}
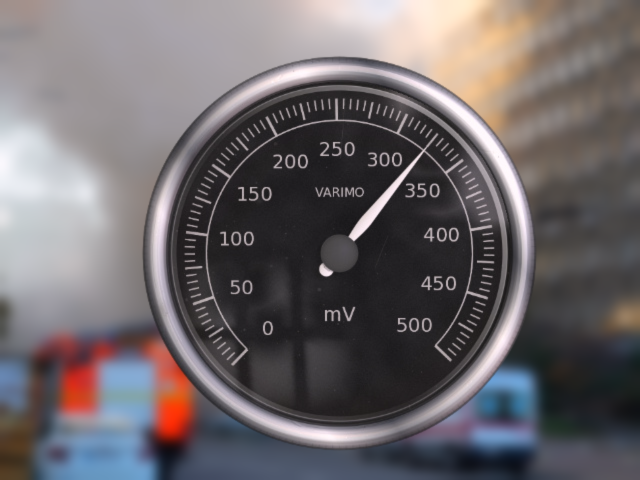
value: {"value": 325, "unit": "mV"}
